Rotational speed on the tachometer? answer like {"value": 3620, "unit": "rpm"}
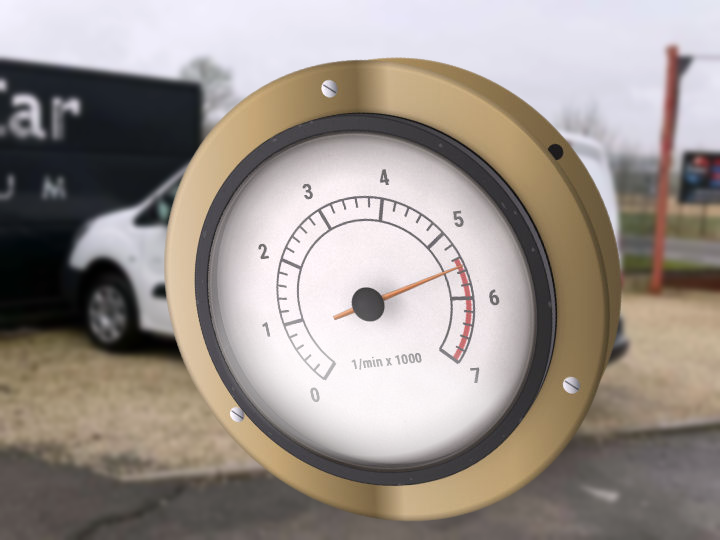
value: {"value": 5500, "unit": "rpm"}
